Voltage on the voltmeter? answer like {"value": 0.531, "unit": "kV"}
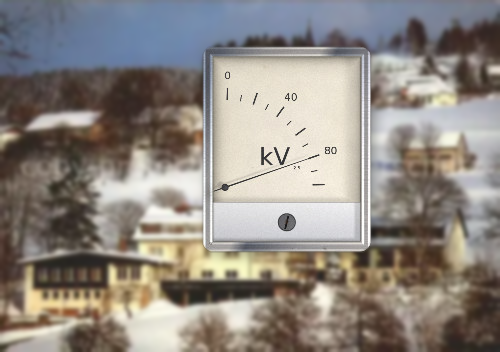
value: {"value": 80, "unit": "kV"}
